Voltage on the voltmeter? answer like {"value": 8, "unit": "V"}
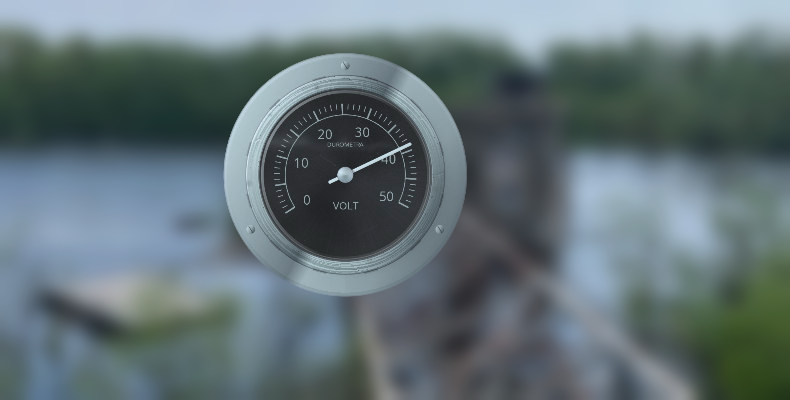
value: {"value": 39, "unit": "V"}
